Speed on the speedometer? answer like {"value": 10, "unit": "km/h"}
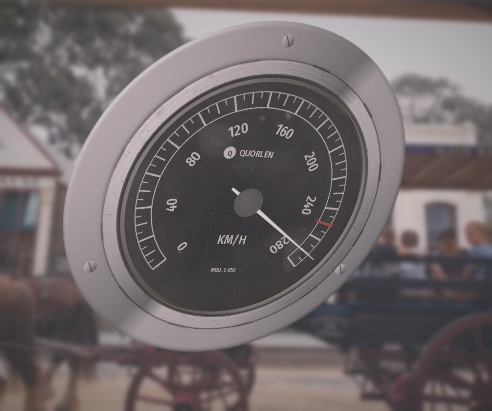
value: {"value": 270, "unit": "km/h"}
